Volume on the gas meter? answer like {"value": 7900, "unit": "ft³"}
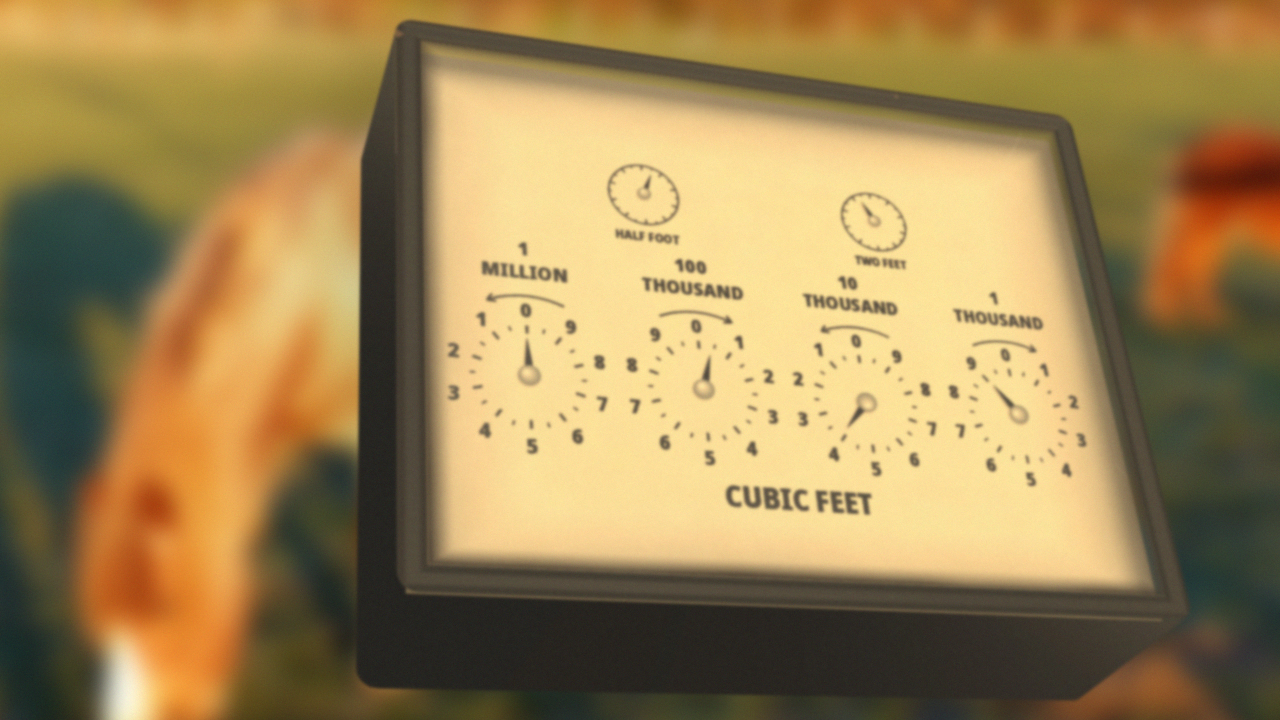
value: {"value": 3900, "unit": "ft³"}
